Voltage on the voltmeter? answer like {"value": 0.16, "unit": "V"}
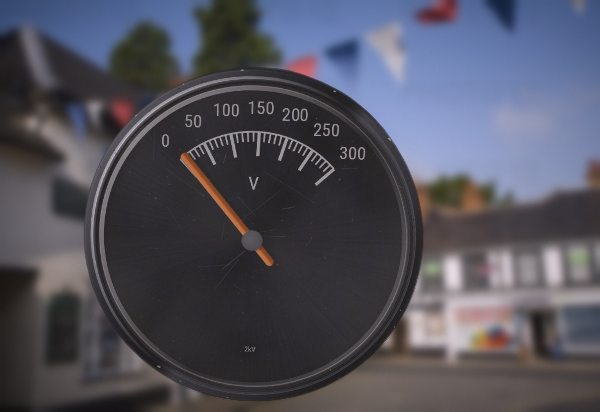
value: {"value": 10, "unit": "V"}
